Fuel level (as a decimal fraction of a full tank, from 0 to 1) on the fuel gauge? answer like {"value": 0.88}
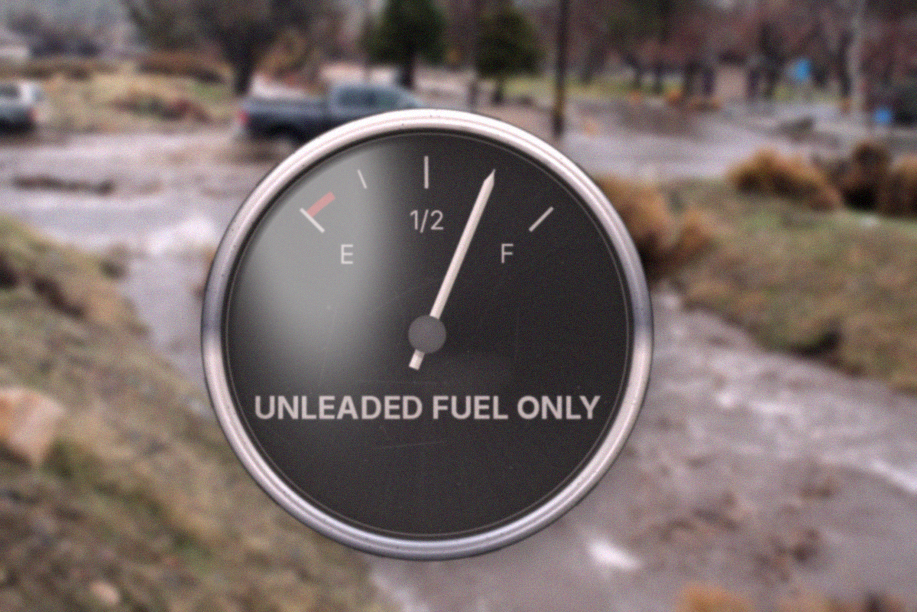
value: {"value": 0.75}
